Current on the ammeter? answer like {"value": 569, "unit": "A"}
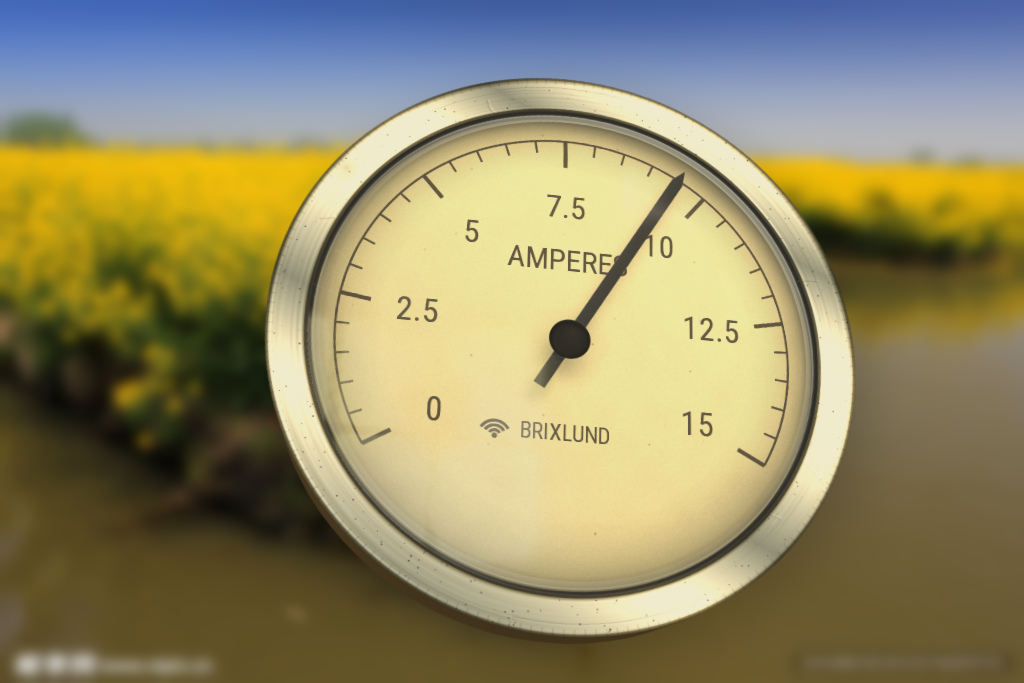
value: {"value": 9.5, "unit": "A"}
